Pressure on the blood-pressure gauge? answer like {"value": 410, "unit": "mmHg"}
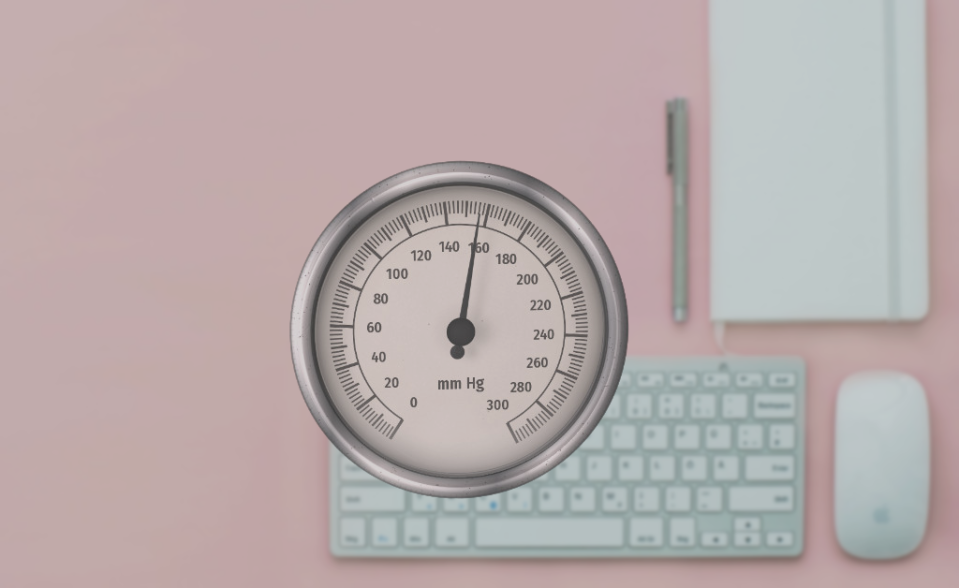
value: {"value": 156, "unit": "mmHg"}
